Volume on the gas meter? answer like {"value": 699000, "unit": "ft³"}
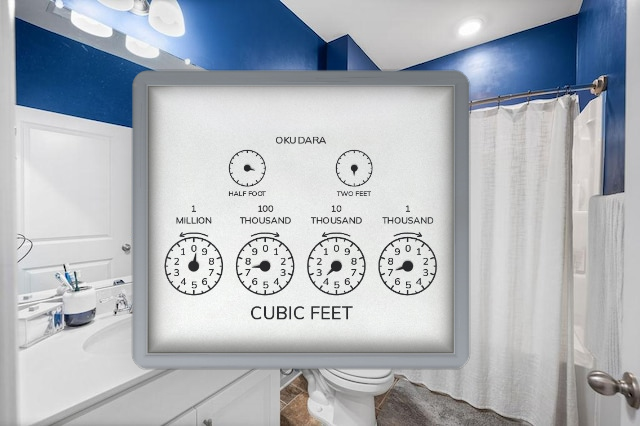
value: {"value": 973700, "unit": "ft³"}
